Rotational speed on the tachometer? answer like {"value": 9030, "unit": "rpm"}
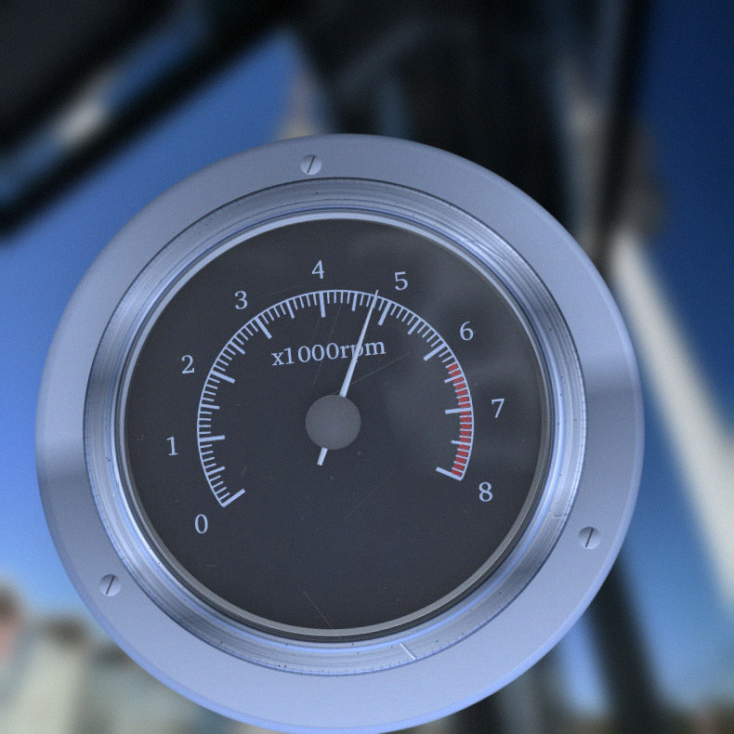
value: {"value": 4800, "unit": "rpm"}
